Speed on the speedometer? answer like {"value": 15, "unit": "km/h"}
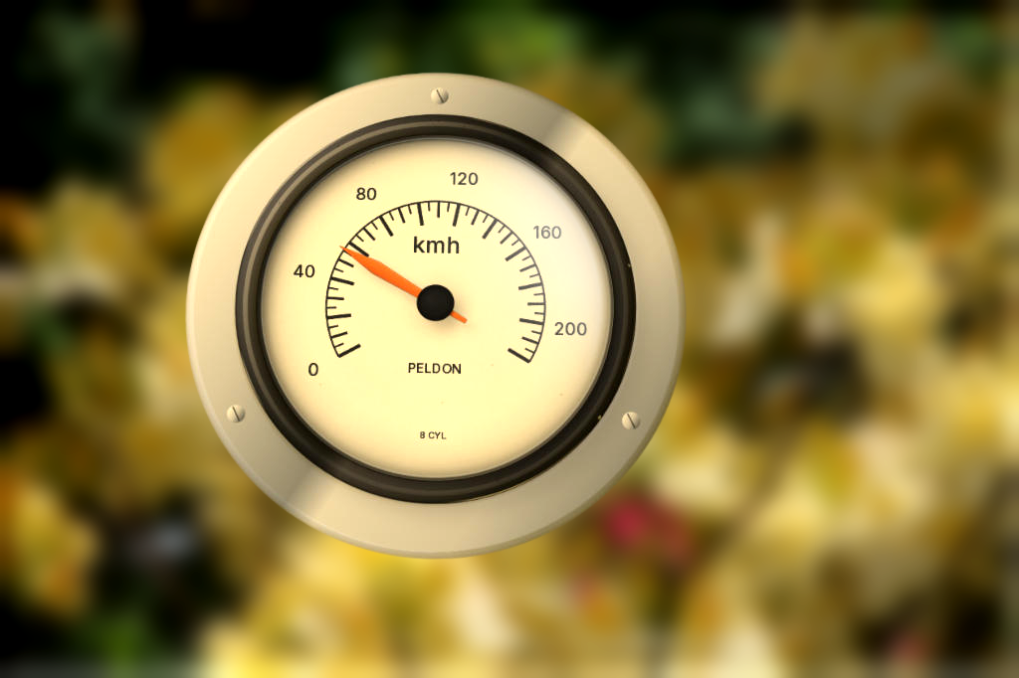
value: {"value": 55, "unit": "km/h"}
